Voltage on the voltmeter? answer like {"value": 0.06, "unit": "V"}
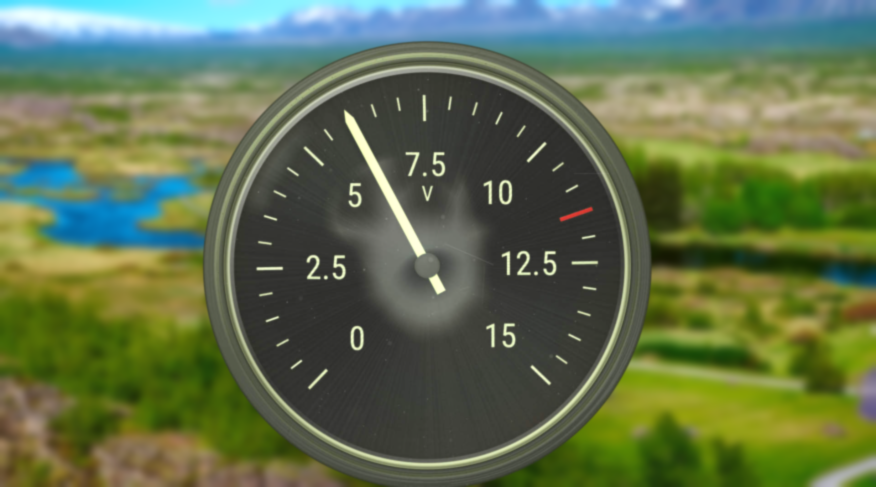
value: {"value": 6, "unit": "V"}
